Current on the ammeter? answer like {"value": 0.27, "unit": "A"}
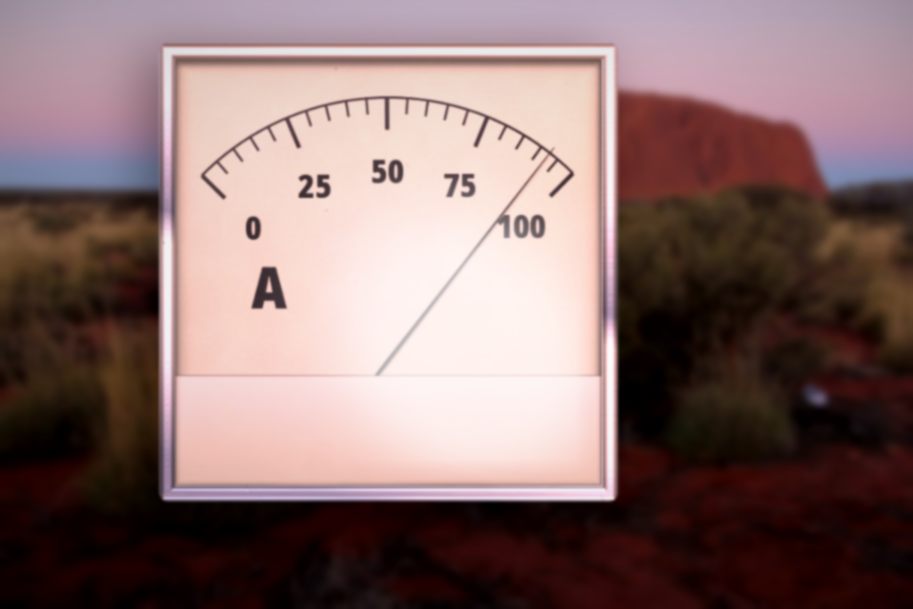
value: {"value": 92.5, "unit": "A"}
